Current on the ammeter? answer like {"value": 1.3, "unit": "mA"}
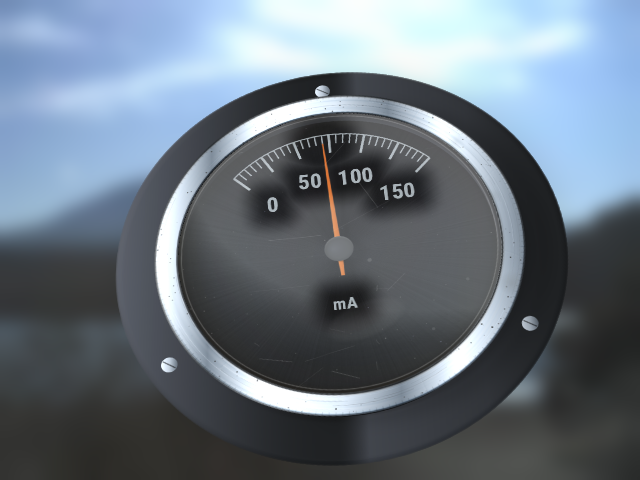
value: {"value": 70, "unit": "mA"}
